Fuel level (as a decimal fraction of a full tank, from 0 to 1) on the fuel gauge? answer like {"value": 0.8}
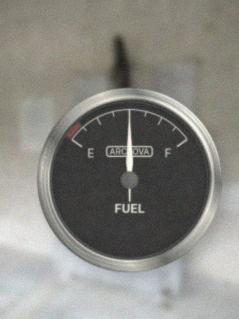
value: {"value": 0.5}
